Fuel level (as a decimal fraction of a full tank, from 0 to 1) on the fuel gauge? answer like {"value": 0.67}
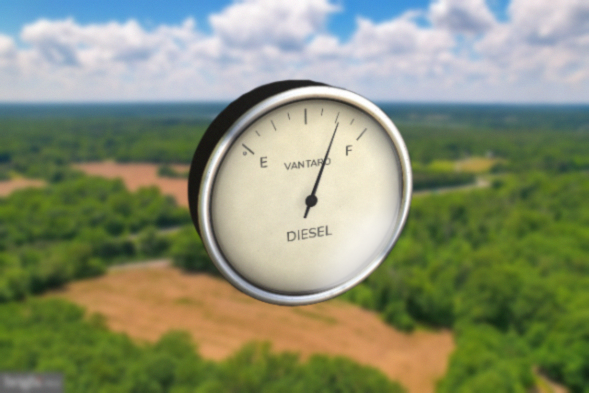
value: {"value": 0.75}
